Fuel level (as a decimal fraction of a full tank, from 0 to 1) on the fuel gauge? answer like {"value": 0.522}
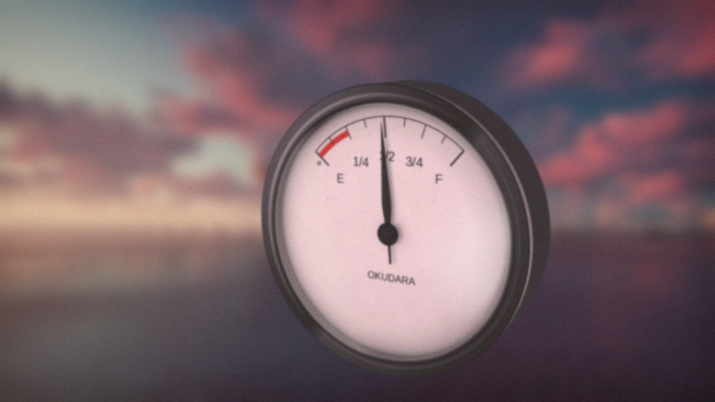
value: {"value": 0.5}
